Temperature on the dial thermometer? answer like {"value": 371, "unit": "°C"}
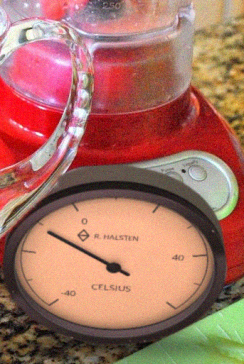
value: {"value": -10, "unit": "°C"}
